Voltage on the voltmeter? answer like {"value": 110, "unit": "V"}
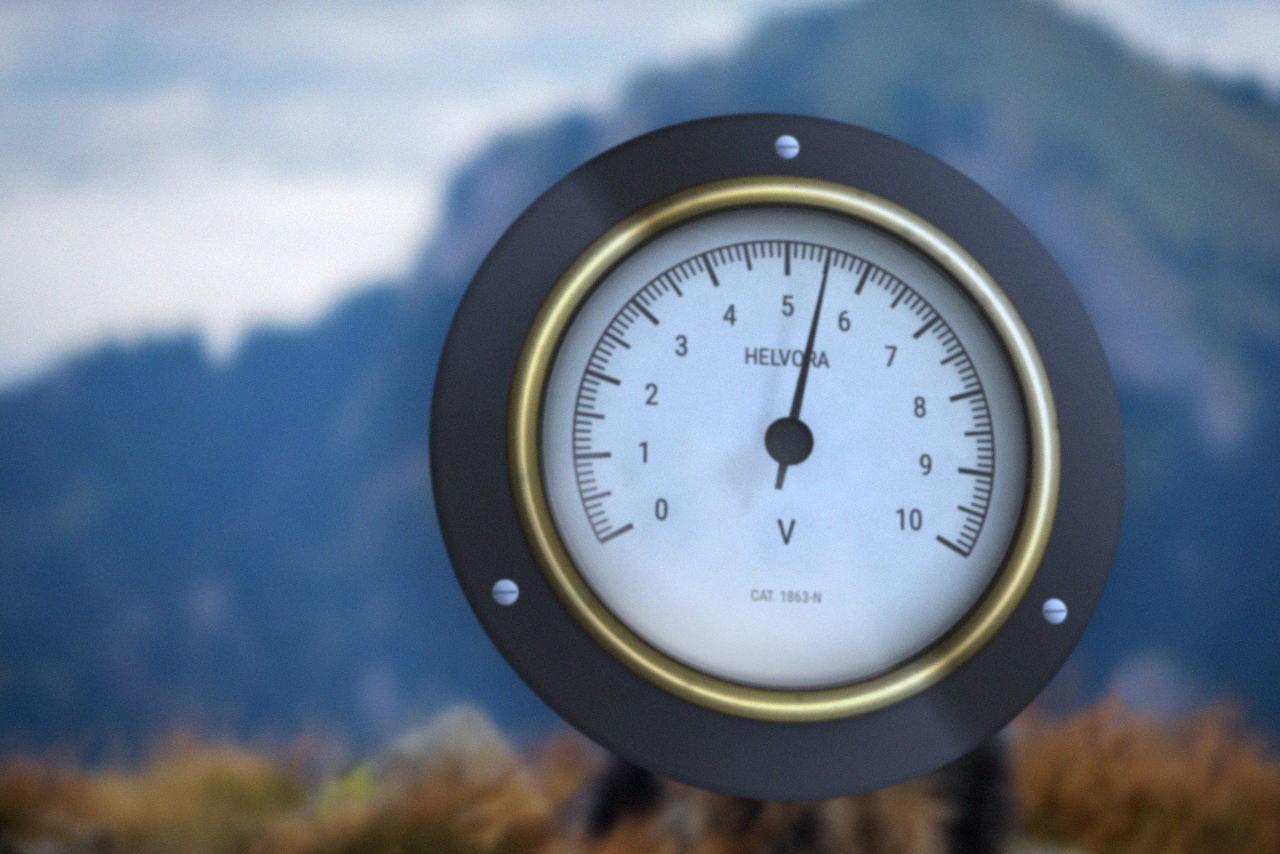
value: {"value": 5.5, "unit": "V"}
